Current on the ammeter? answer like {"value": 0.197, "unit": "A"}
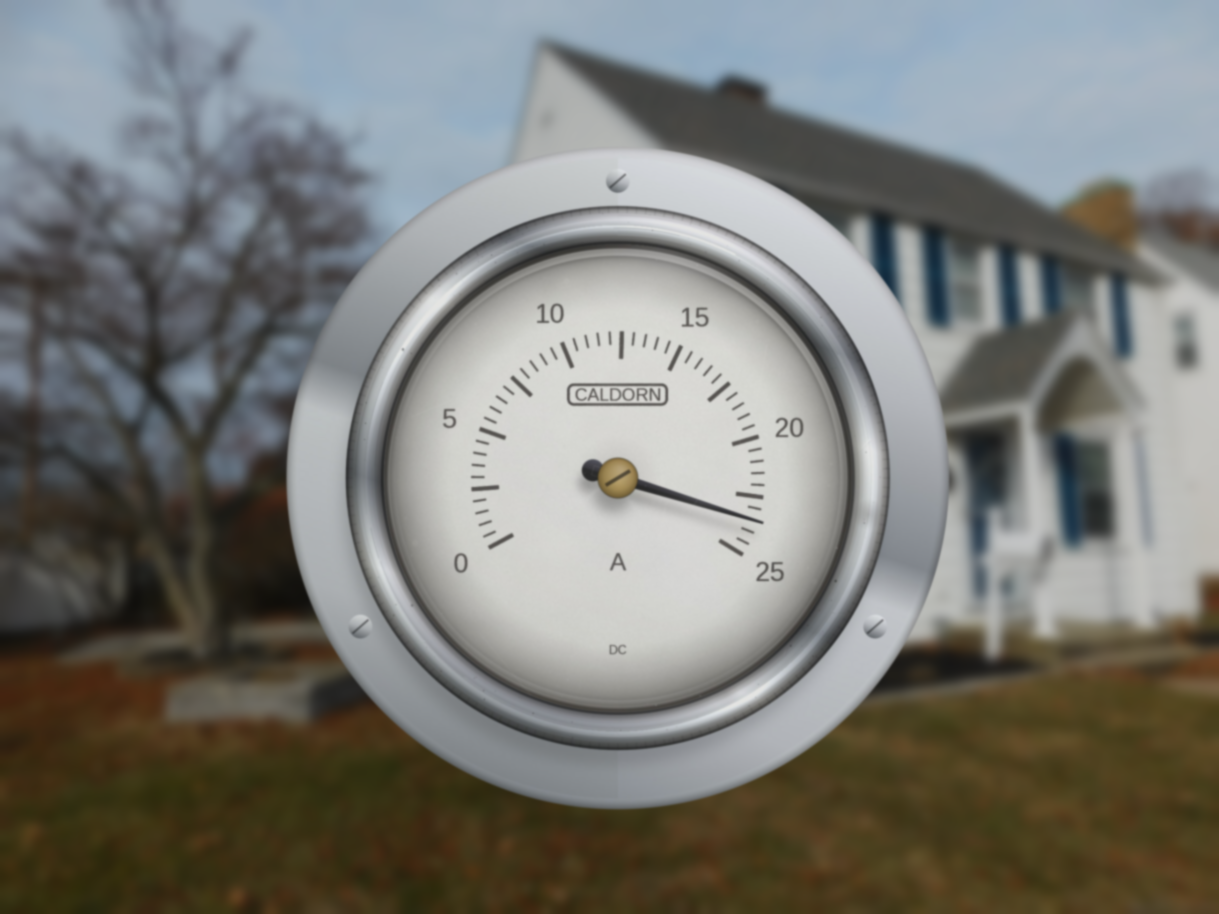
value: {"value": 23.5, "unit": "A"}
